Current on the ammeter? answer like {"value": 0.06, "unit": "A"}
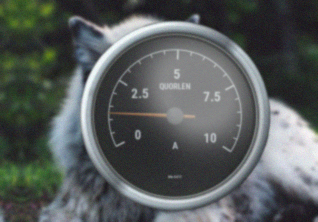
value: {"value": 1.25, "unit": "A"}
